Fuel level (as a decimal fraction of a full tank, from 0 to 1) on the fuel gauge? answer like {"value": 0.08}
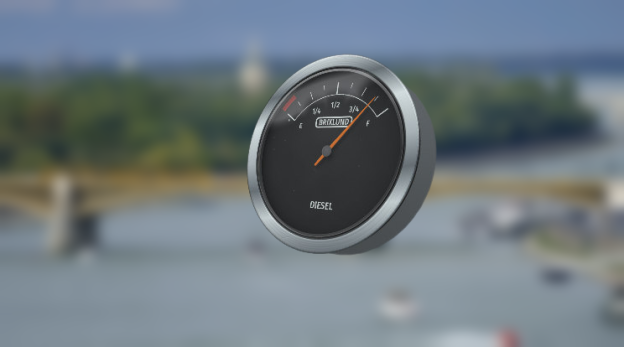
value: {"value": 0.875}
